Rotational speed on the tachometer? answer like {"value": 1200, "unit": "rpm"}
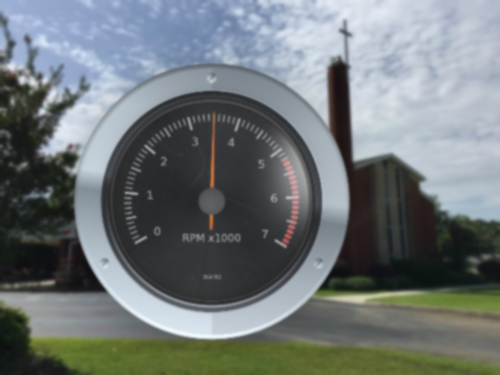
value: {"value": 3500, "unit": "rpm"}
